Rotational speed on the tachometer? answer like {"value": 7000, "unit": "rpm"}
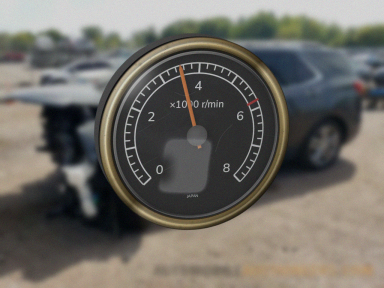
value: {"value": 3500, "unit": "rpm"}
